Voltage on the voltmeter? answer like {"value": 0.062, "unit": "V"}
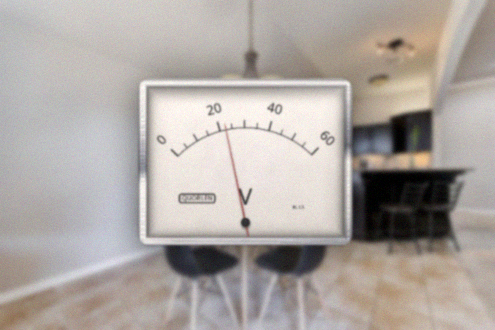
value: {"value": 22.5, "unit": "V"}
